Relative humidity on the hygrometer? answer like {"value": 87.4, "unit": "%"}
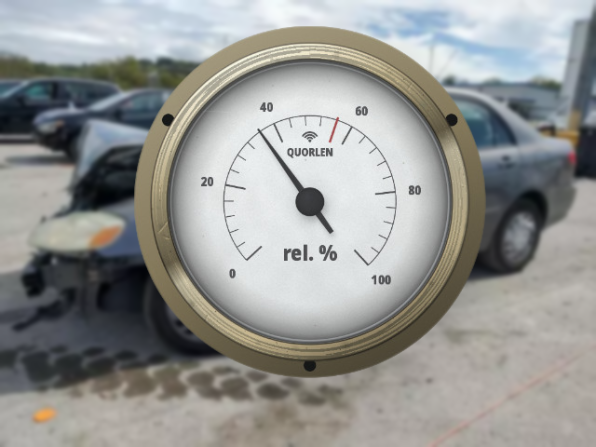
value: {"value": 36, "unit": "%"}
